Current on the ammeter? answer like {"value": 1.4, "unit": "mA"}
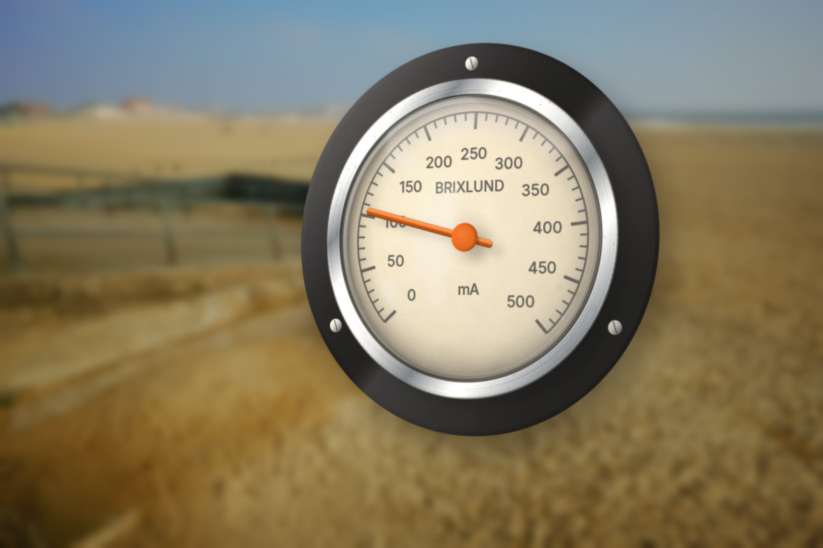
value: {"value": 105, "unit": "mA"}
